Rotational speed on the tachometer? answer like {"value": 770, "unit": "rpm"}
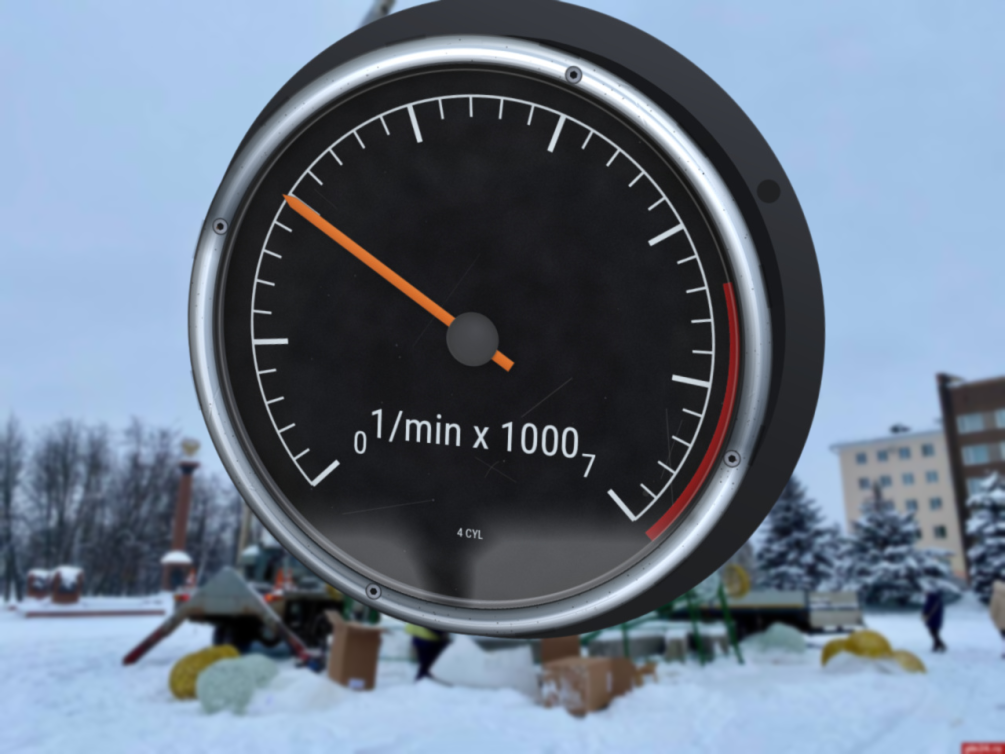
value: {"value": 2000, "unit": "rpm"}
